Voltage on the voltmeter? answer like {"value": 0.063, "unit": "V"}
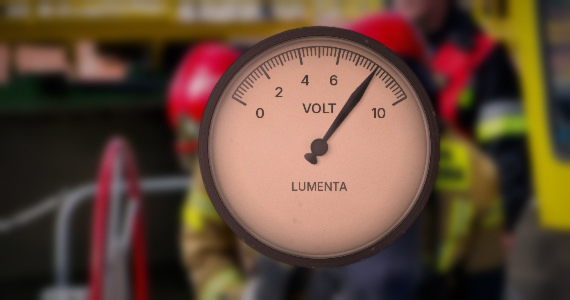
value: {"value": 8, "unit": "V"}
